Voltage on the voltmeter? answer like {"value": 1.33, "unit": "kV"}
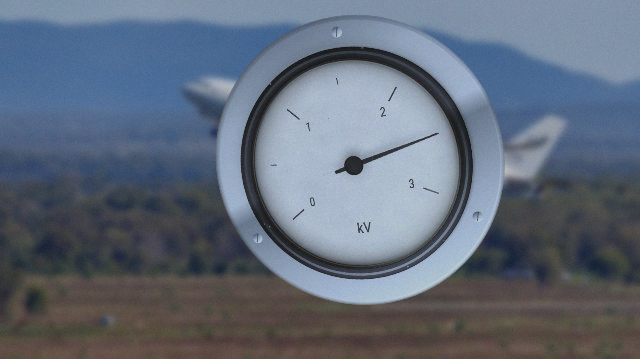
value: {"value": 2.5, "unit": "kV"}
